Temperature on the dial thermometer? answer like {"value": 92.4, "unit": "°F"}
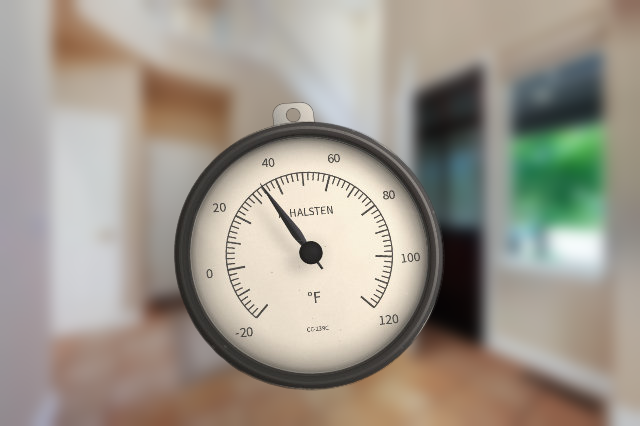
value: {"value": 34, "unit": "°F"}
